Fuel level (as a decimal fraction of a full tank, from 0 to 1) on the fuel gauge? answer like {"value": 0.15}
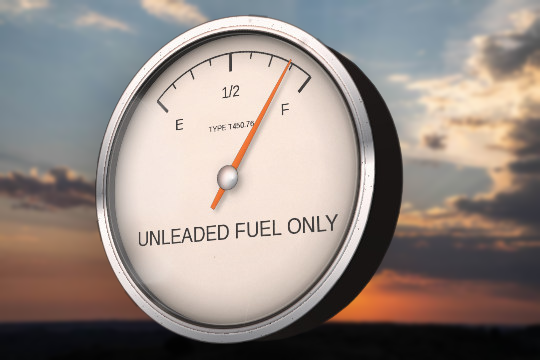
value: {"value": 0.875}
